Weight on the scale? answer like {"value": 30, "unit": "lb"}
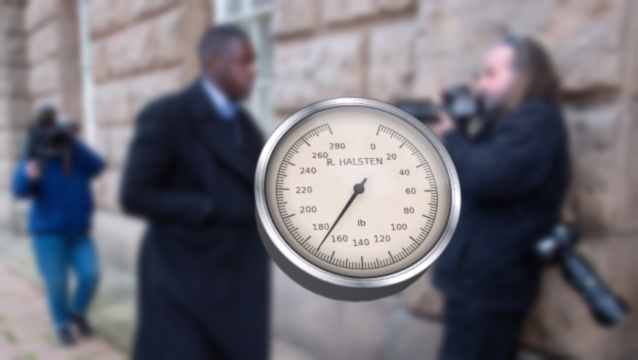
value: {"value": 170, "unit": "lb"}
